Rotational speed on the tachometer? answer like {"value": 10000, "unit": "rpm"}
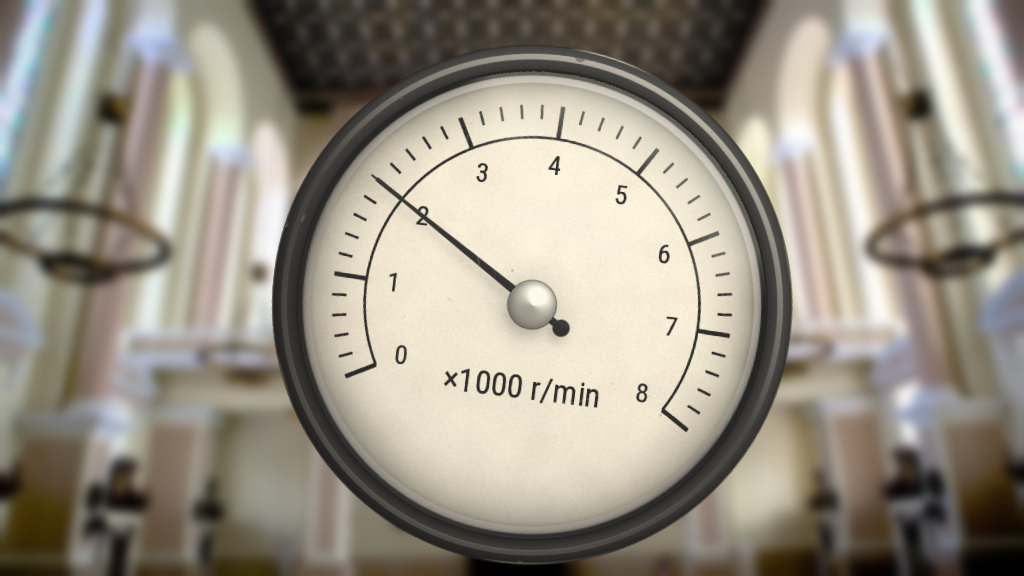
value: {"value": 2000, "unit": "rpm"}
